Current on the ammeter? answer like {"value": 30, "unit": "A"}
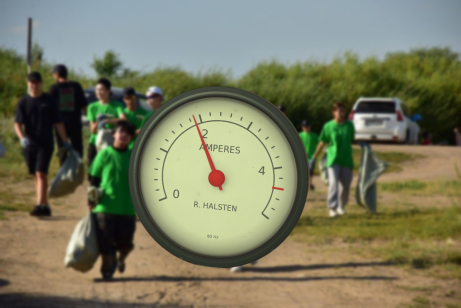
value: {"value": 1.9, "unit": "A"}
